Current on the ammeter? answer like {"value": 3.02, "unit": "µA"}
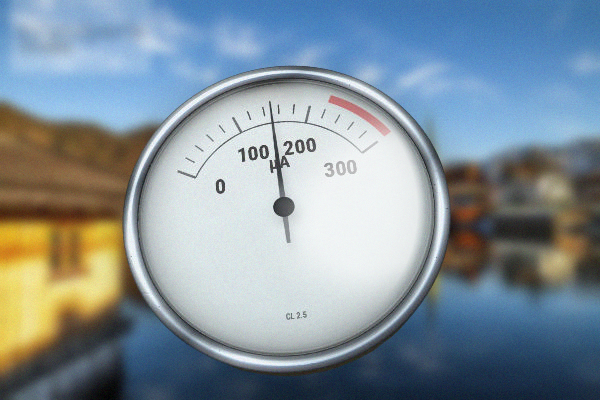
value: {"value": 150, "unit": "µA"}
